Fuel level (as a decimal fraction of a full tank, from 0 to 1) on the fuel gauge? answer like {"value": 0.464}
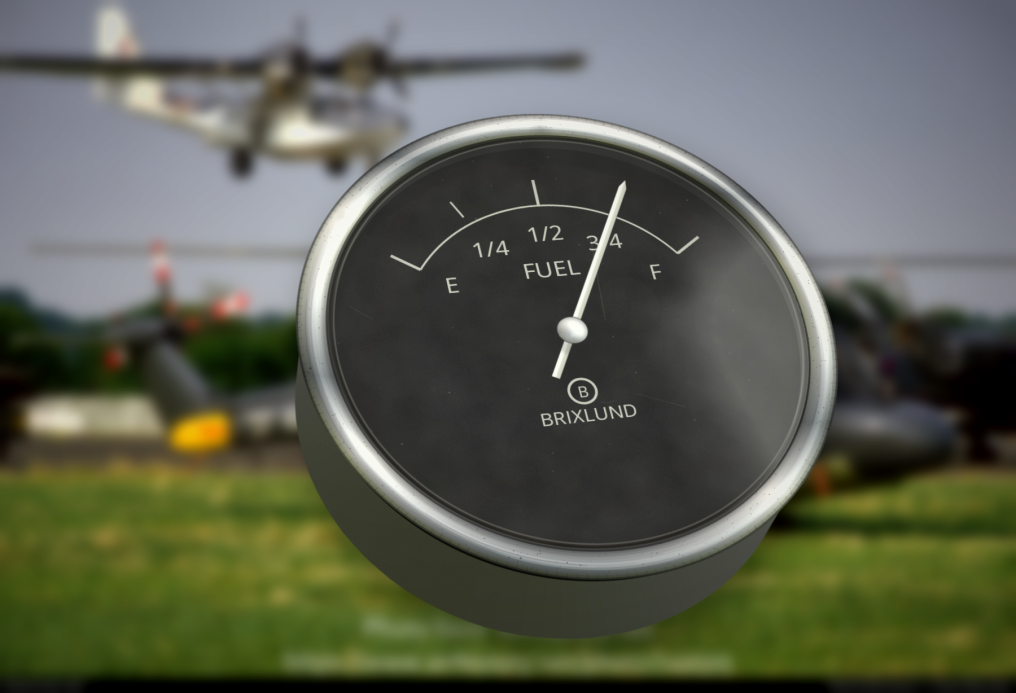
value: {"value": 0.75}
